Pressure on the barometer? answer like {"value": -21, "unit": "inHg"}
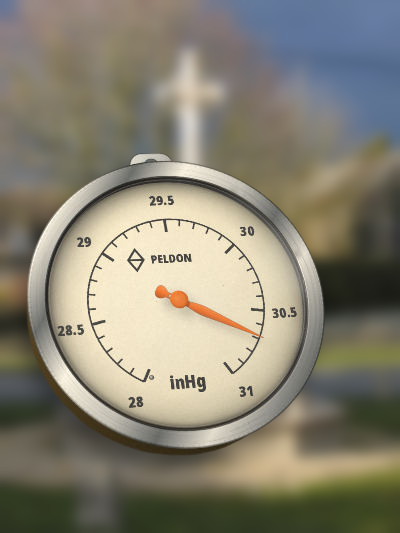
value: {"value": 30.7, "unit": "inHg"}
